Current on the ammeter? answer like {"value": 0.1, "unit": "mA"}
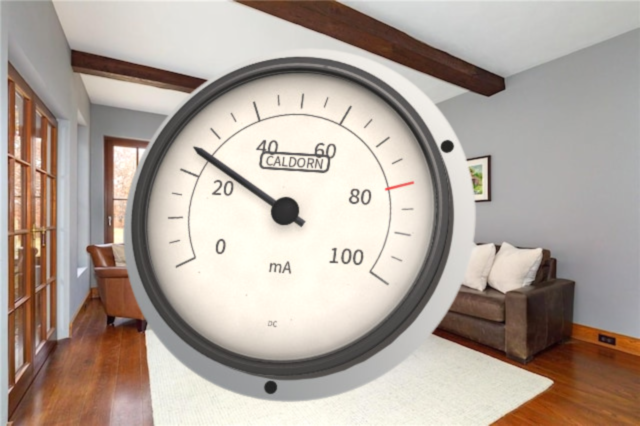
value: {"value": 25, "unit": "mA"}
